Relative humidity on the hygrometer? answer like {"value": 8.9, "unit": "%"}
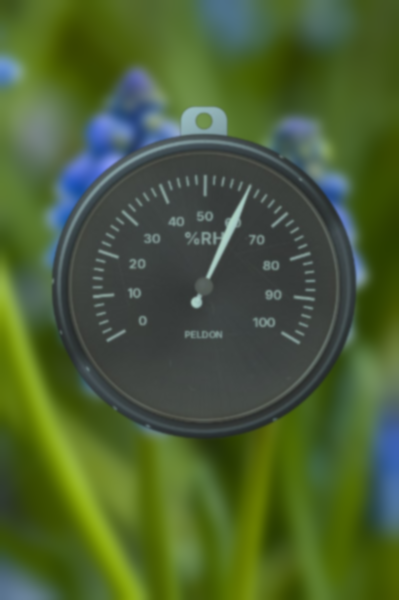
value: {"value": 60, "unit": "%"}
